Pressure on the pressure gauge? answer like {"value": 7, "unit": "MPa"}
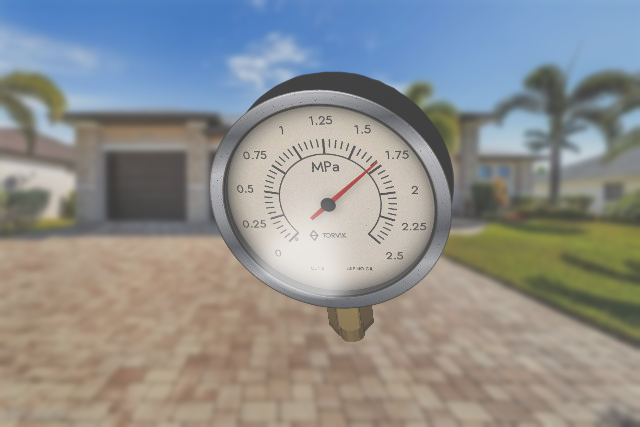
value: {"value": 1.7, "unit": "MPa"}
